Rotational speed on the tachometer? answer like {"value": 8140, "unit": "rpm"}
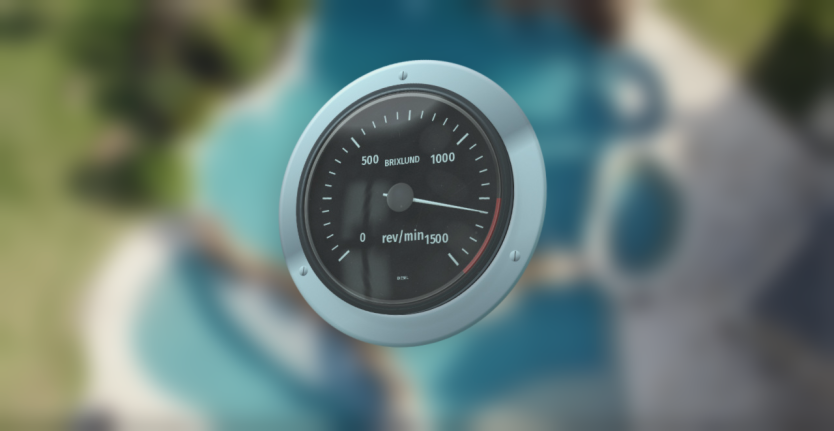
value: {"value": 1300, "unit": "rpm"}
